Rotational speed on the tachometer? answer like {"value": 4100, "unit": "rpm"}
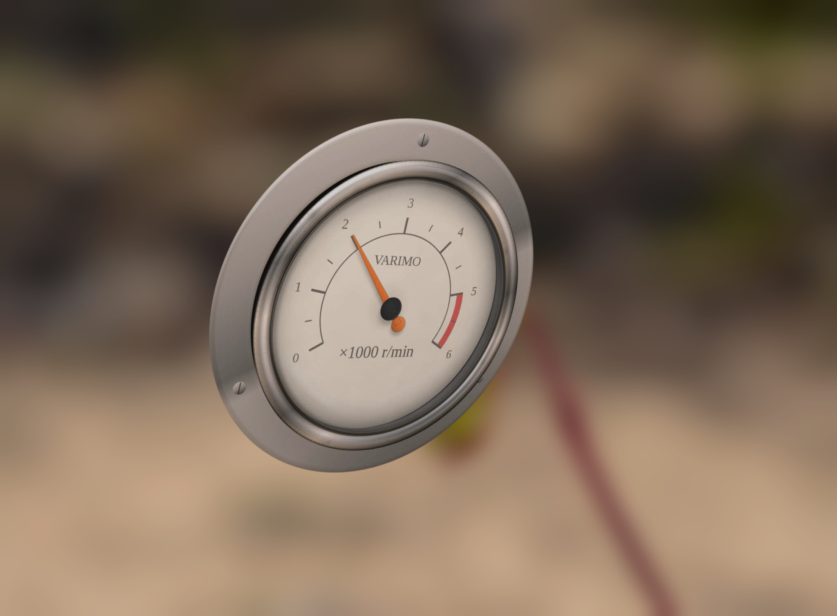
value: {"value": 2000, "unit": "rpm"}
